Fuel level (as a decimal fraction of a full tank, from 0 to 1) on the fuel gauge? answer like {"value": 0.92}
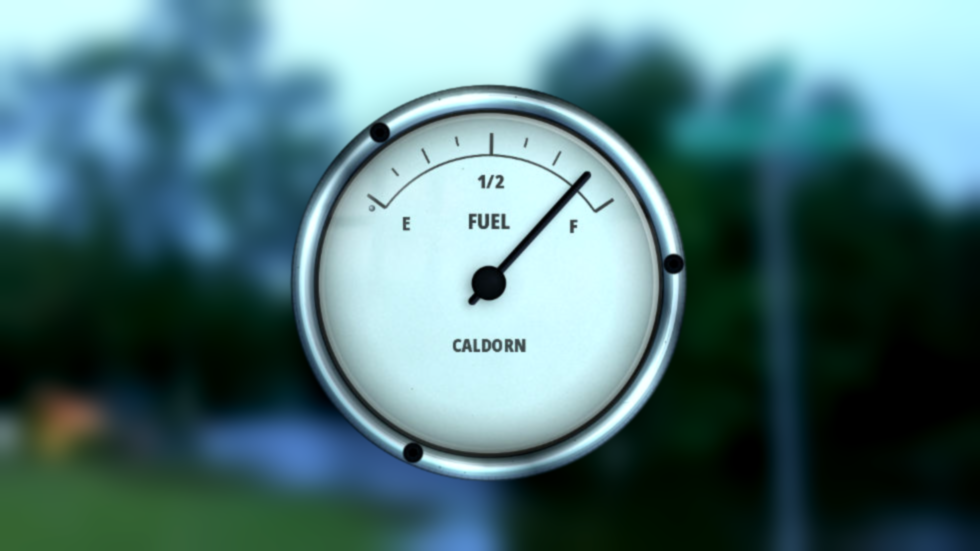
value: {"value": 0.875}
